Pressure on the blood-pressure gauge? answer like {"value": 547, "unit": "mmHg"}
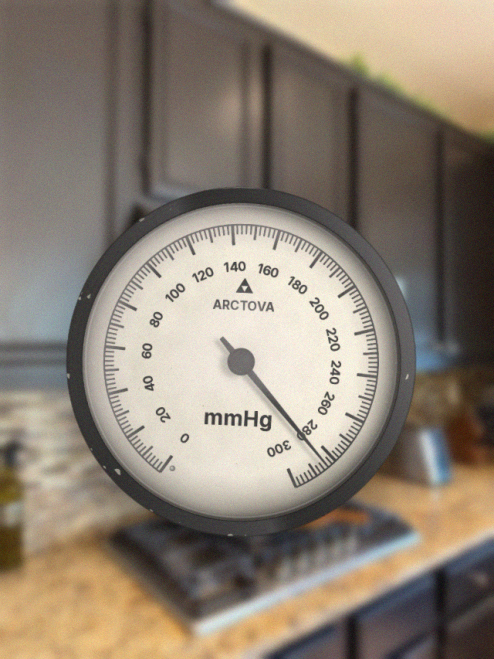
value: {"value": 284, "unit": "mmHg"}
